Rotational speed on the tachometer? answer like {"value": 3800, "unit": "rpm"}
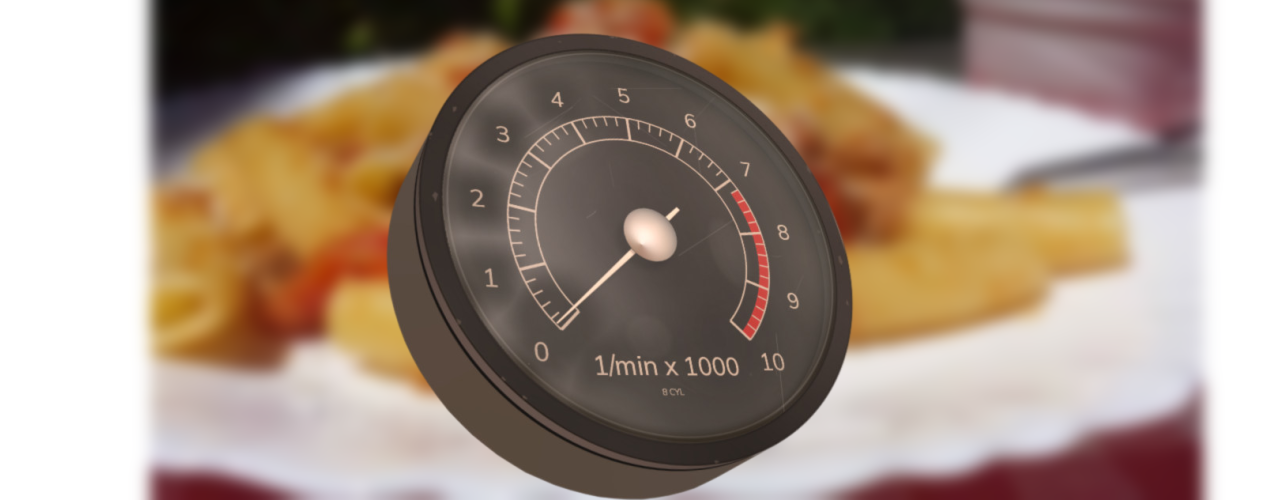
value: {"value": 100, "unit": "rpm"}
